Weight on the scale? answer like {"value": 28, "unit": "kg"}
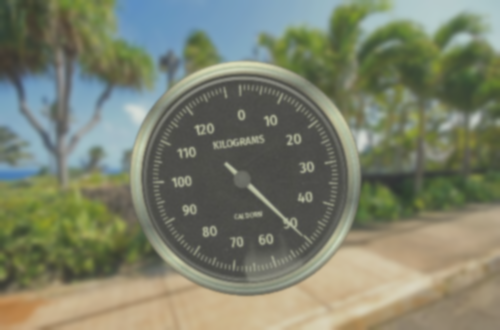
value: {"value": 50, "unit": "kg"}
